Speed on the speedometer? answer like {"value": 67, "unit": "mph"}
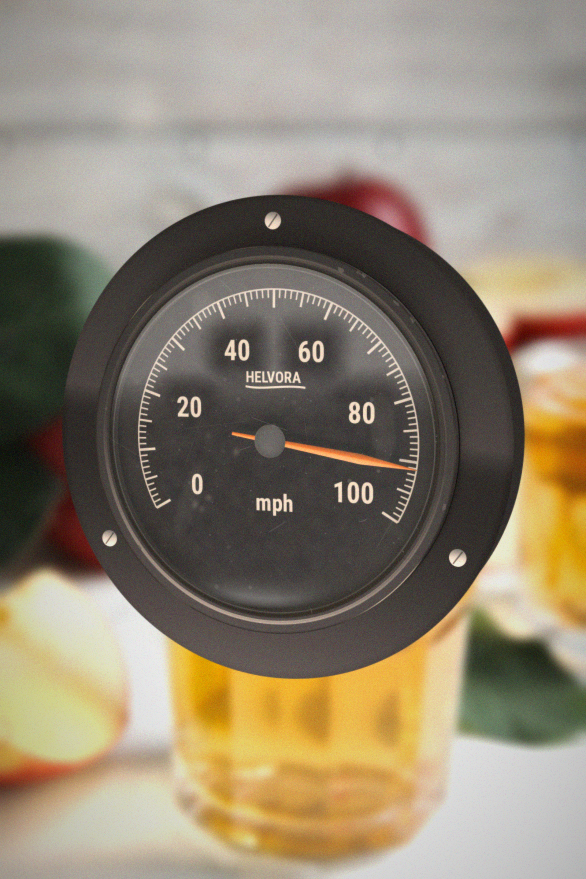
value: {"value": 91, "unit": "mph"}
